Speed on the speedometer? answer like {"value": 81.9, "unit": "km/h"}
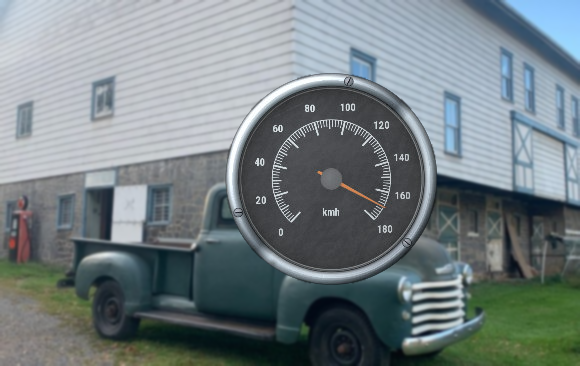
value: {"value": 170, "unit": "km/h"}
